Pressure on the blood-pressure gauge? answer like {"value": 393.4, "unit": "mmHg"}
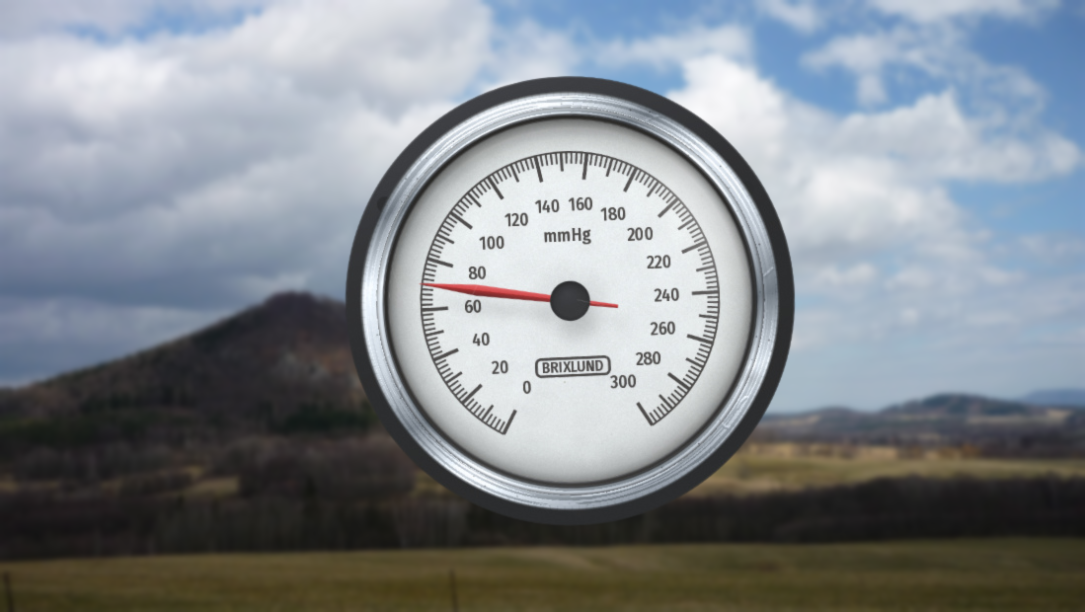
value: {"value": 70, "unit": "mmHg"}
